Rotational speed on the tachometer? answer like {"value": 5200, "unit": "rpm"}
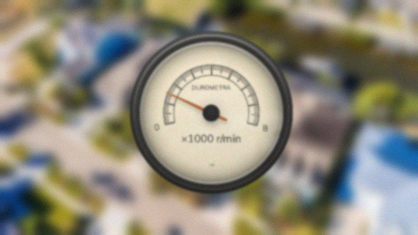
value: {"value": 1500, "unit": "rpm"}
